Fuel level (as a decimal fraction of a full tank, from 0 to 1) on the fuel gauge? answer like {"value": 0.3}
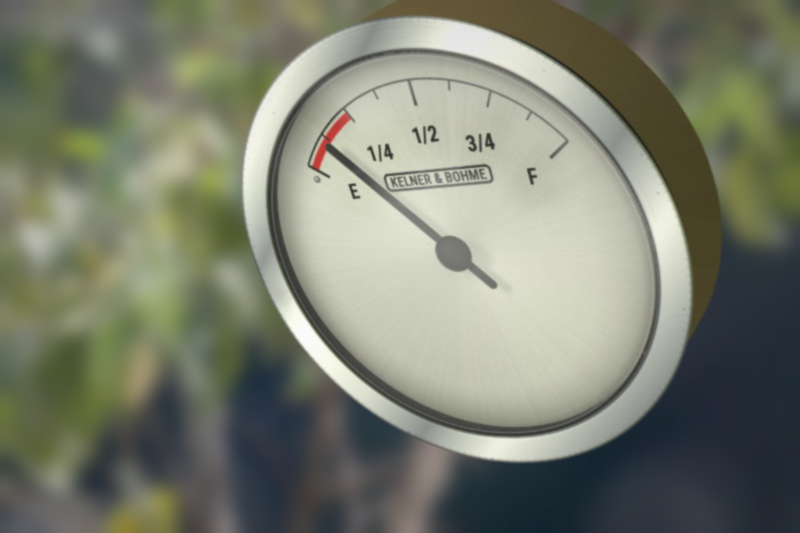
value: {"value": 0.125}
